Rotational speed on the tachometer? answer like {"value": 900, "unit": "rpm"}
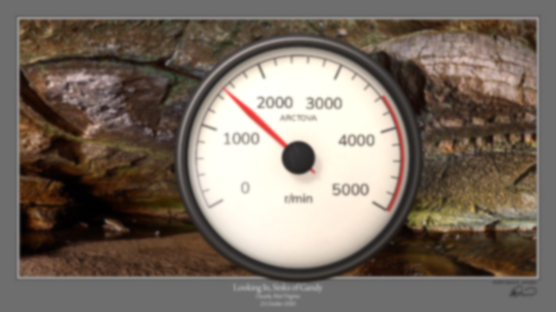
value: {"value": 1500, "unit": "rpm"}
